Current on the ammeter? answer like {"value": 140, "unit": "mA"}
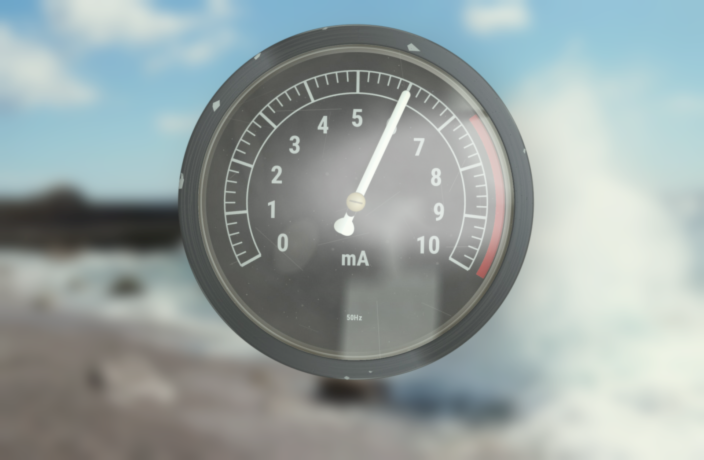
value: {"value": 6, "unit": "mA"}
